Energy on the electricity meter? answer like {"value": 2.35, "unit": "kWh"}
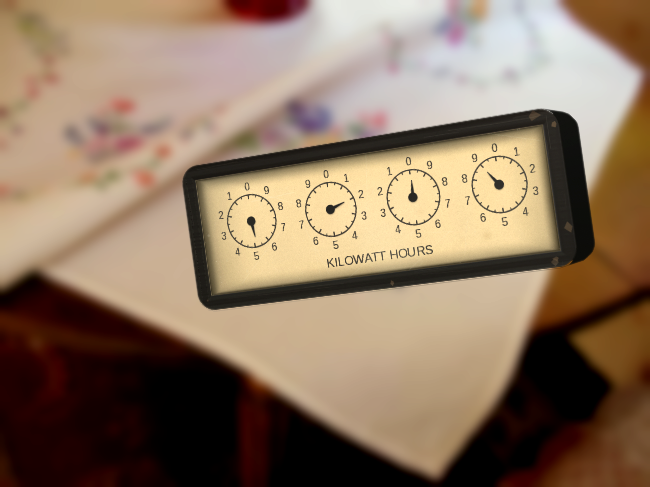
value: {"value": 5199, "unit": "kWh"}
